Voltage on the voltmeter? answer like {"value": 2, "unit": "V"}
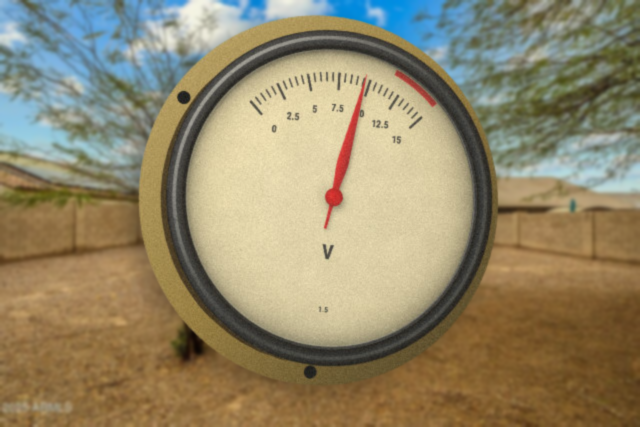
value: {"value": 9.5, "unit": "V"}
